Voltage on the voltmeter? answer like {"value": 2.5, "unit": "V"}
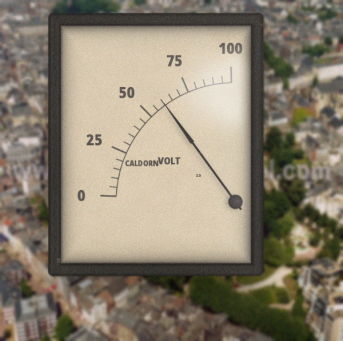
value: {"value": 60, "unit": "V"}
